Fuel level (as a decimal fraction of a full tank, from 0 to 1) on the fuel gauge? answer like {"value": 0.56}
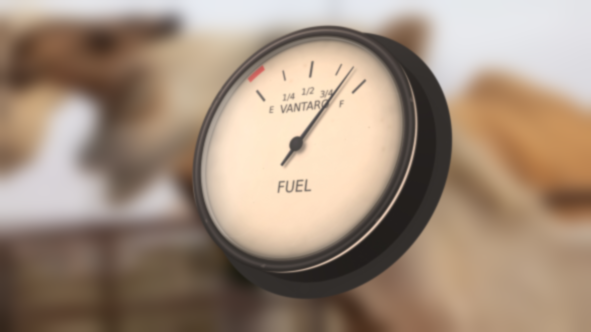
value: {"value": 0.875}
